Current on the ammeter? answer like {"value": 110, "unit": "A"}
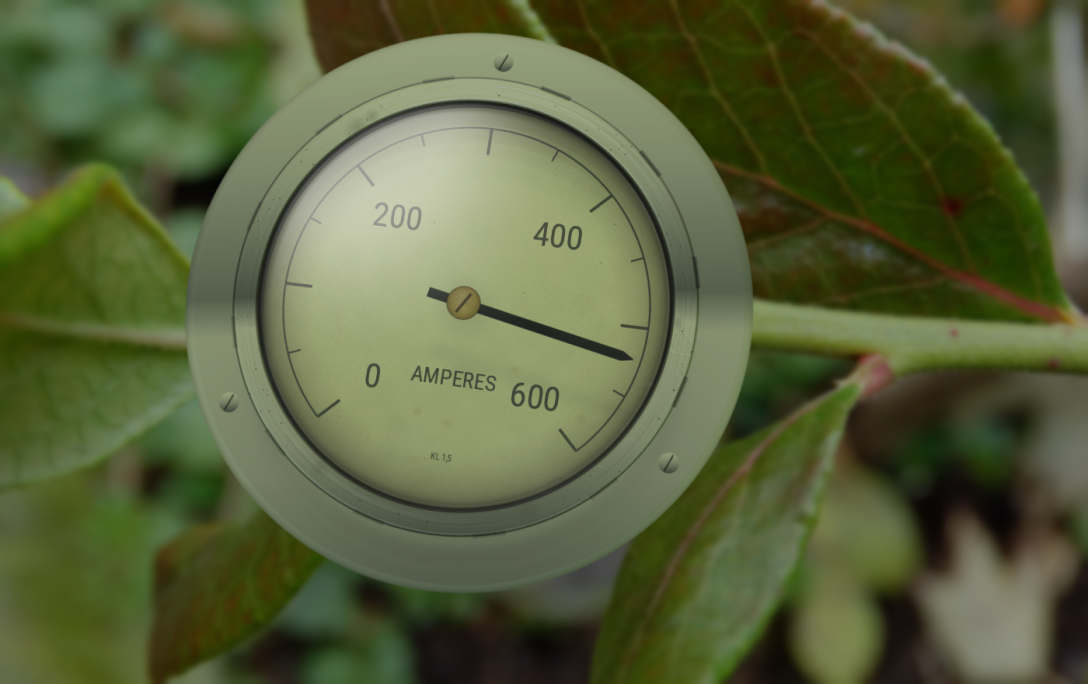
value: {"value": 525, "unit": "A"}
